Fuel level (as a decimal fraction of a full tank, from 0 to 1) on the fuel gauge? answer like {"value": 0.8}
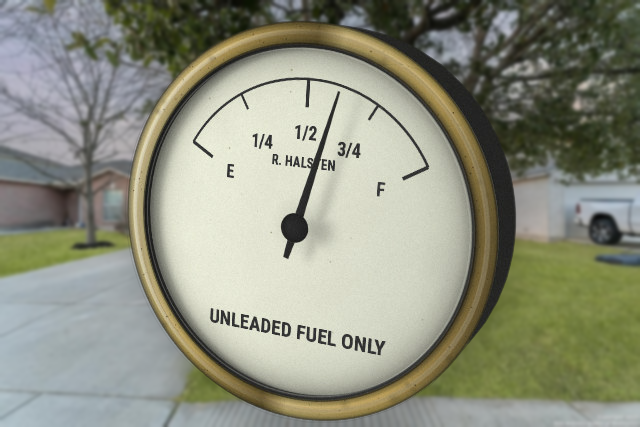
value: {"value": 0.625}
